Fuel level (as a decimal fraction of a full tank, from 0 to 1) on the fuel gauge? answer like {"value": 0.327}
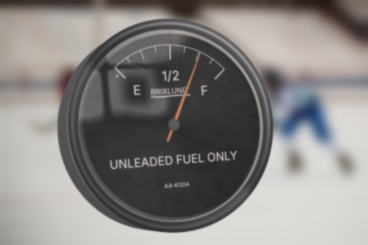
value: {"value": 0.75}
